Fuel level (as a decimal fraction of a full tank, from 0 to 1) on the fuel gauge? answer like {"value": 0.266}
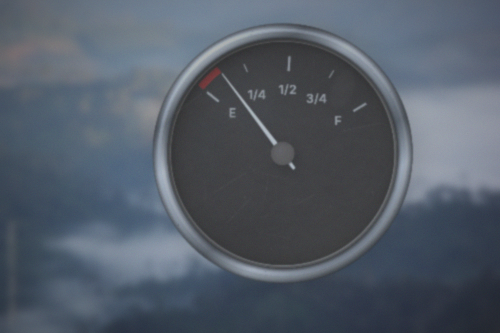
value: {"value": 0.125}
